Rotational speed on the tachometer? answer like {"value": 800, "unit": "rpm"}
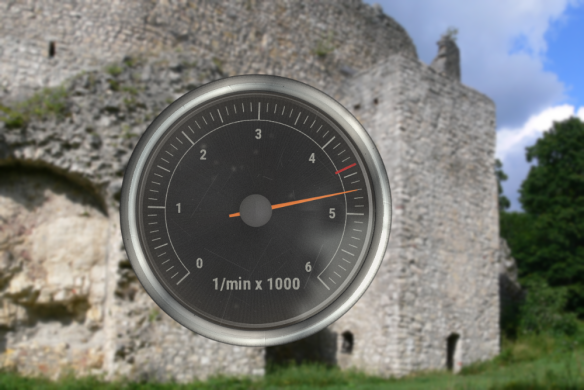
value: {"value": 4700, "unit": "rpm"}
